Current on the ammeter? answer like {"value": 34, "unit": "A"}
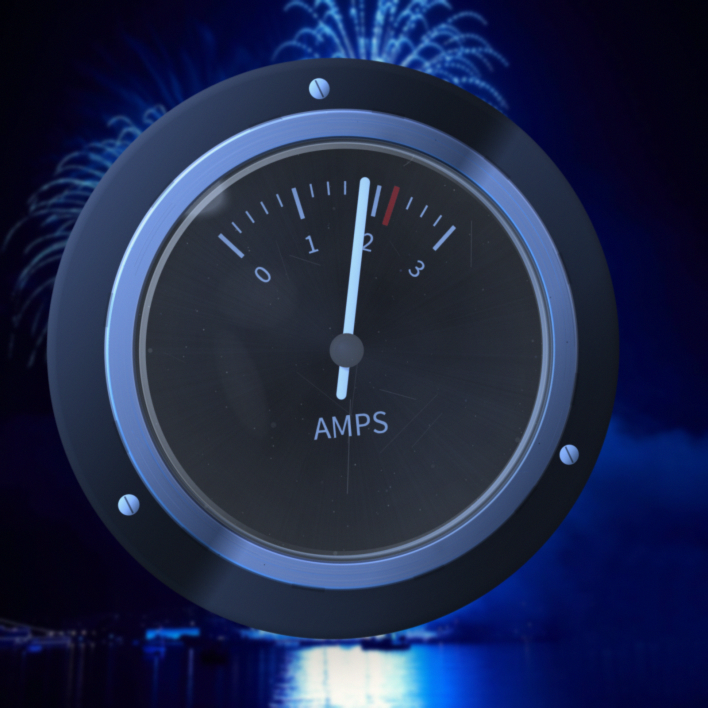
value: {"value": 1.8, "unit": "A"}
